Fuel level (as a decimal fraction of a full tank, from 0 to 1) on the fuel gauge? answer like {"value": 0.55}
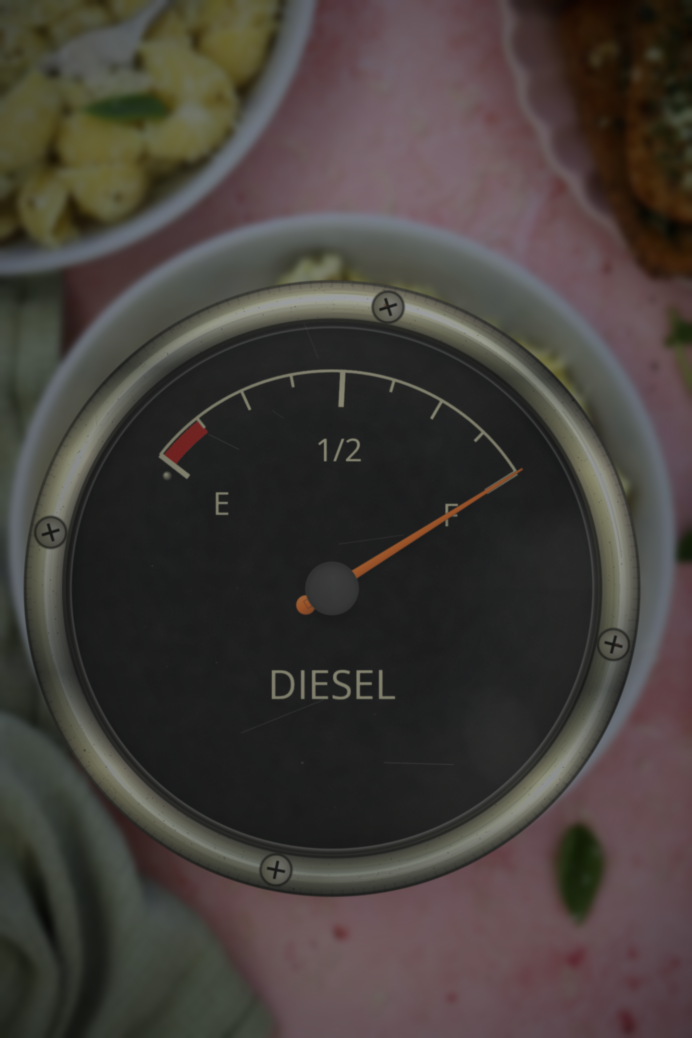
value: {"value": 1}
